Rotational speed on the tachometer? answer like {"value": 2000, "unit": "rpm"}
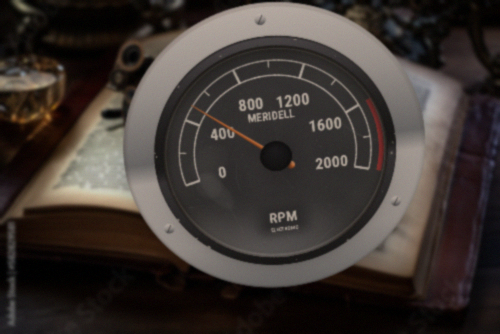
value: {"value": 500, "unit": "rpm"}
